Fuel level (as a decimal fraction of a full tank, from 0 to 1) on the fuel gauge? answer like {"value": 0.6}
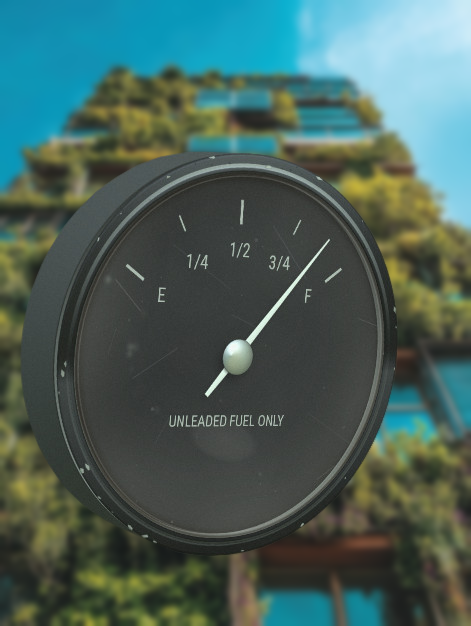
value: {"value": 0.875}
